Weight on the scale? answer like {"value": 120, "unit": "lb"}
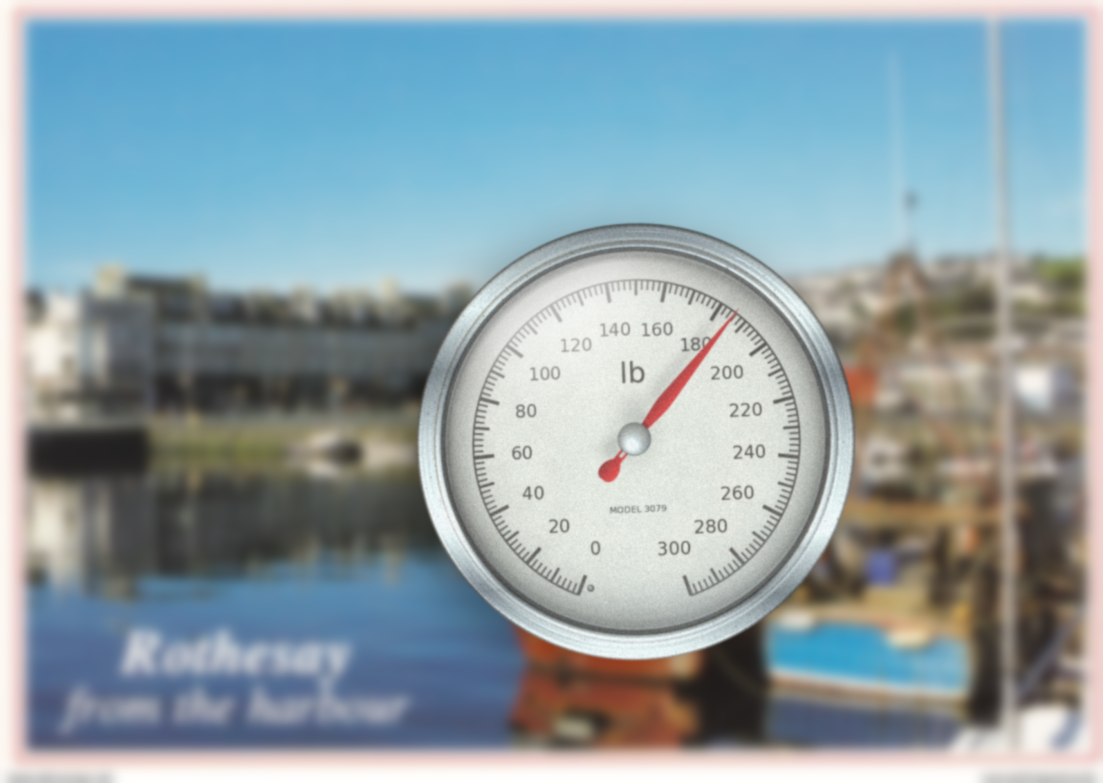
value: {"value": 186, "unit": "lb"}
